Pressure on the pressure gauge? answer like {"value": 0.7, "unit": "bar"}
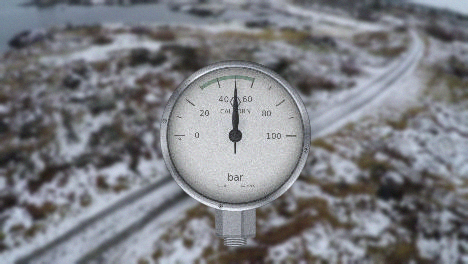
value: {"value": 50, "unit": "bar"}
